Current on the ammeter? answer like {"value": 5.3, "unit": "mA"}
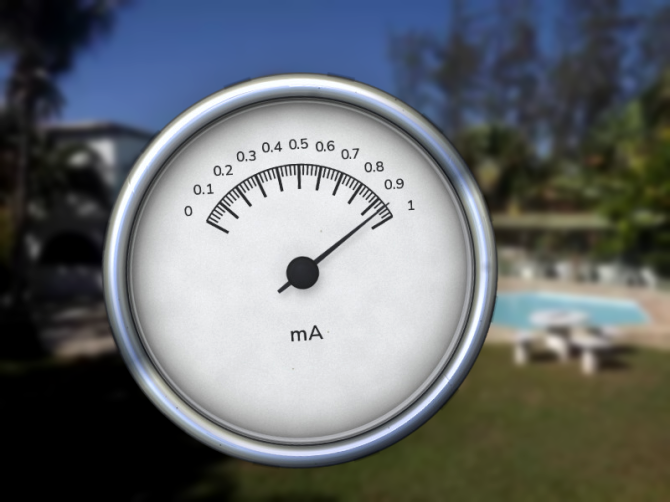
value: {"value": 0.94, "unit": "mA"}
